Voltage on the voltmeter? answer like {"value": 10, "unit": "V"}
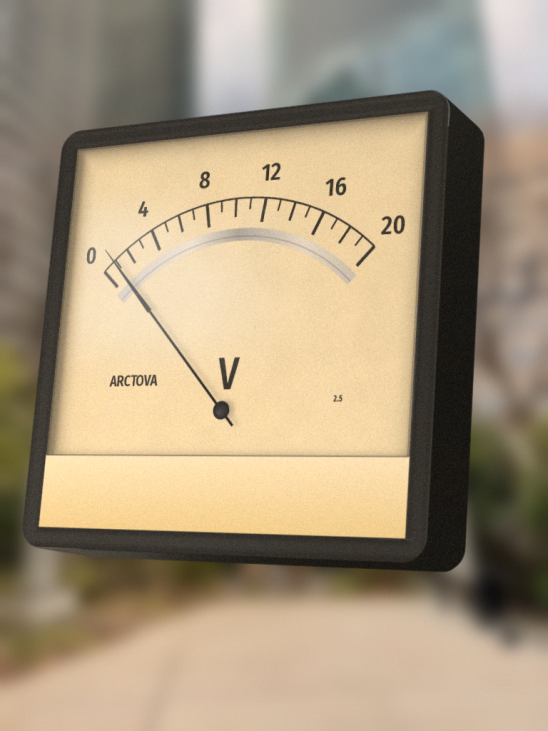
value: {"value": 1, "unit": "V"}
